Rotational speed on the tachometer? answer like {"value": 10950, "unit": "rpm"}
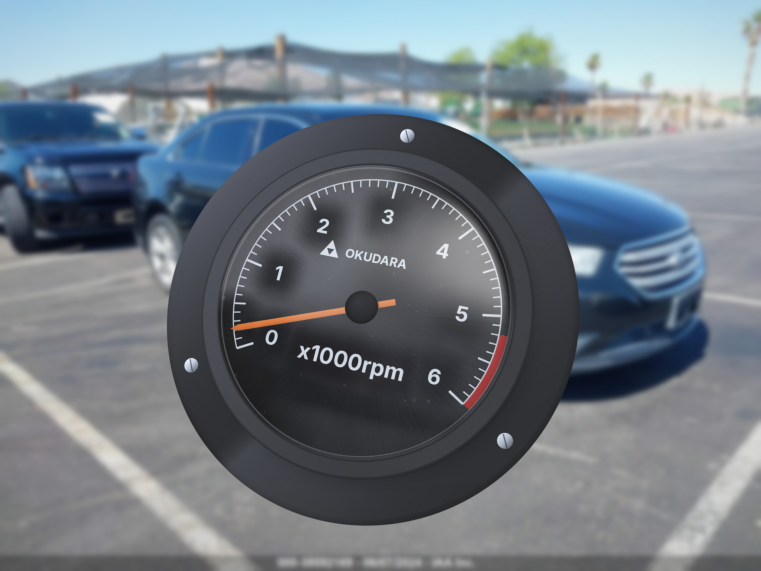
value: {"value": 200, "unit": "rpm"}
